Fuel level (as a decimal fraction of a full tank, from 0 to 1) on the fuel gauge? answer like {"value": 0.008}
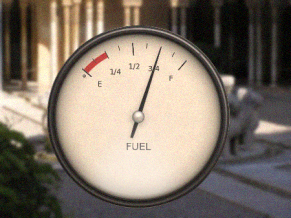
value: {"value": 0.75}
